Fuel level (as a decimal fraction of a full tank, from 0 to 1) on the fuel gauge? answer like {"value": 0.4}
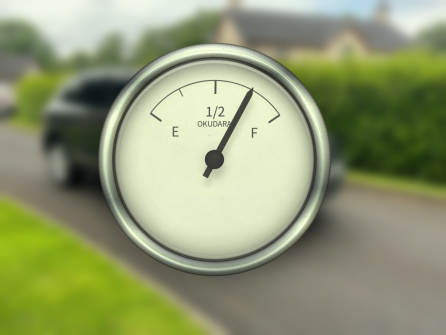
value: {"value": 0.75}
